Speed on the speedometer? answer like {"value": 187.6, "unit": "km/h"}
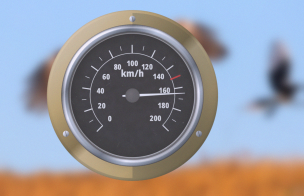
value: {"value": 165, "unit": "km/h"}
